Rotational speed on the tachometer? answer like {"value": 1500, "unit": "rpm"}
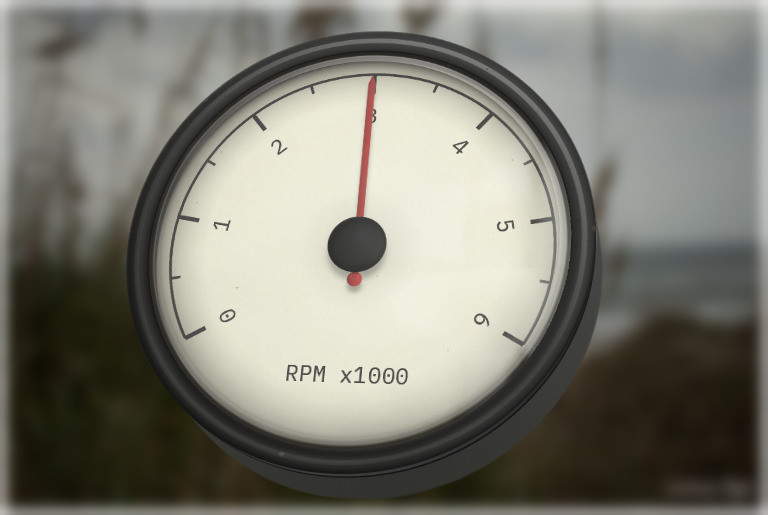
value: {"value": 3000, "unit": "rpm"}
